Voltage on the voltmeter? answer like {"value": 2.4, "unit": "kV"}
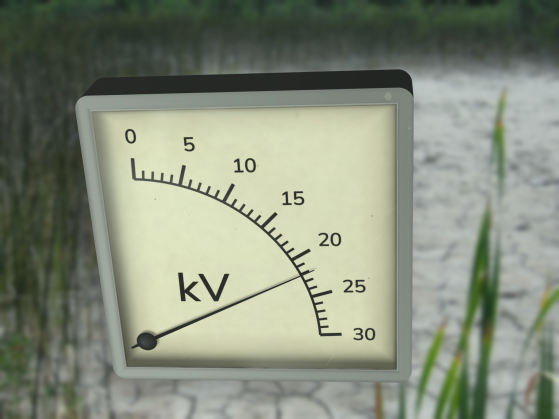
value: {"value": 22, "unit": "kV"}
